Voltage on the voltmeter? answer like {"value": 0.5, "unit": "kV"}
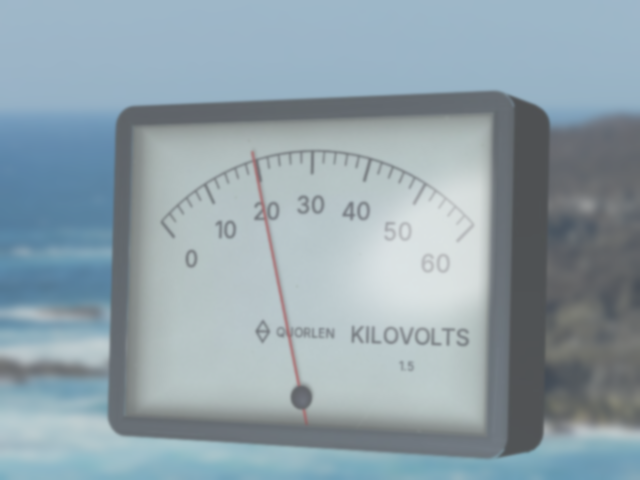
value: {"value": 20, "unit": "kV"}
